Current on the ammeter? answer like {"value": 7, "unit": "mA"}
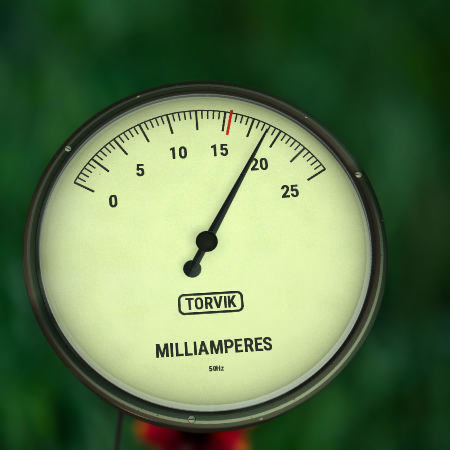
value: {"value": 19, "unit": "mA"}
